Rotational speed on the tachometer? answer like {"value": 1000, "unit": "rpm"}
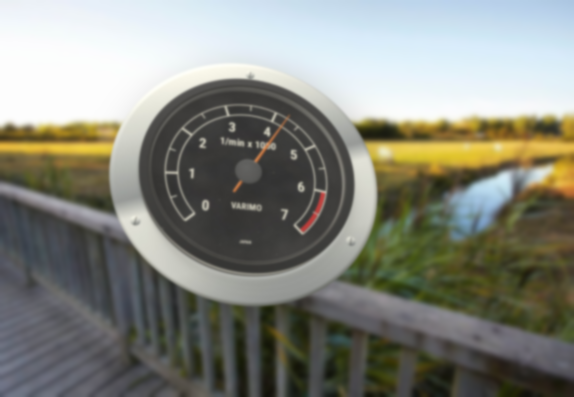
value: {"value": 4250, "unit": "rpm"}
